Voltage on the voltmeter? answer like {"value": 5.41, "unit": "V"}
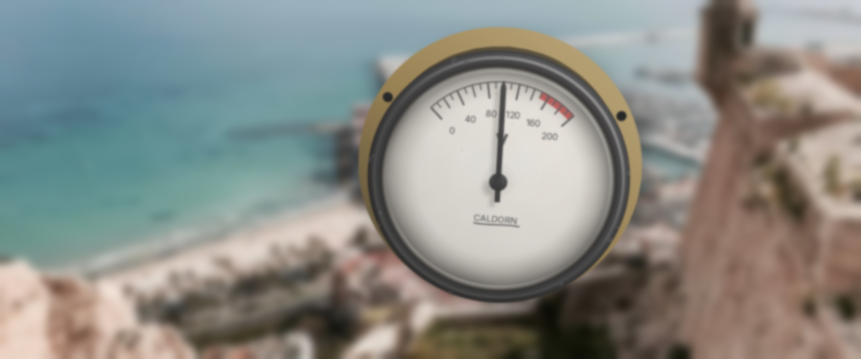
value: {"value": 100, "unit": "V"}
